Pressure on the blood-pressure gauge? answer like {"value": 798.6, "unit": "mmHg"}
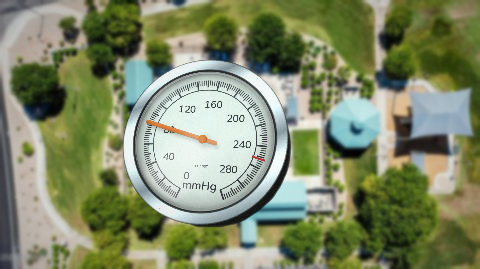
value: {"value": 80, "unit": "mmHg"}
